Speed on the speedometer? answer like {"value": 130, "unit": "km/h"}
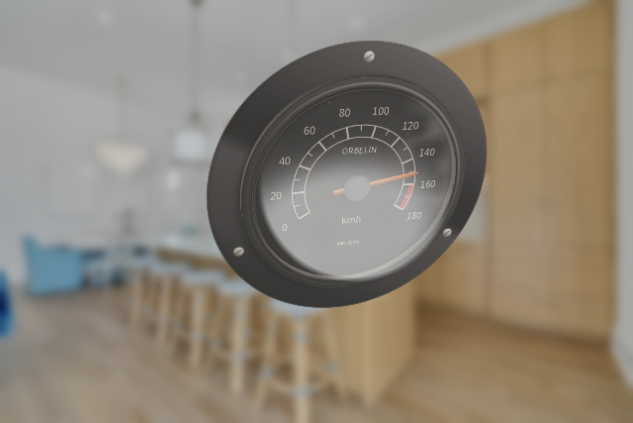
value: {"value": 150, "unit": "km/h"}
